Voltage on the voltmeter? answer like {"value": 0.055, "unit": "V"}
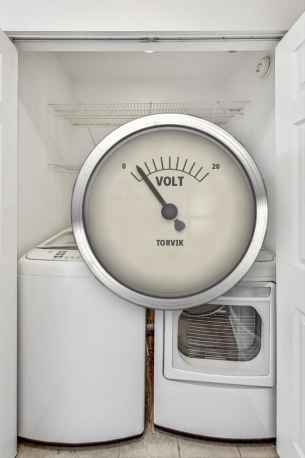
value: {"value": 2, "unit": "V"}
